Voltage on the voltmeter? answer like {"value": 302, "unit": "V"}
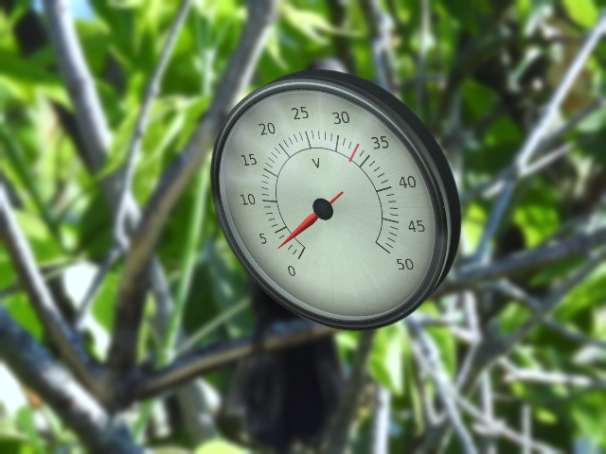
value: {"value": 3, "unit": "V"}
